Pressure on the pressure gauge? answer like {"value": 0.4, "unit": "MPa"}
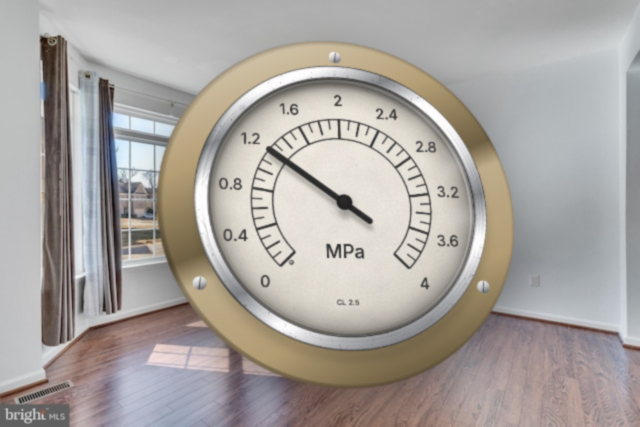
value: {"value": 1.2, "unit": "MPa"}
